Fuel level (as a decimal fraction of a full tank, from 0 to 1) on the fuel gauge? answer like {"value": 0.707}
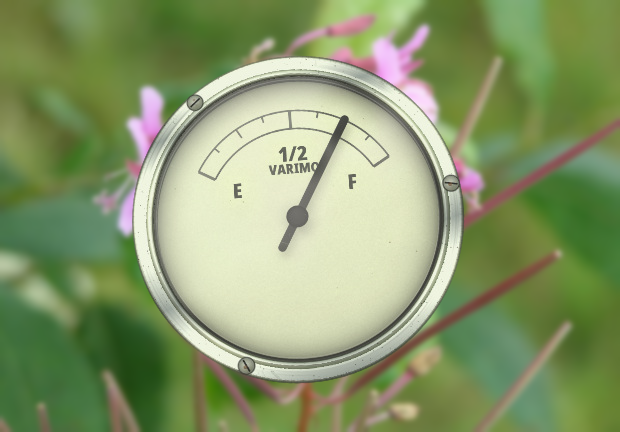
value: {"value": 0.75}
